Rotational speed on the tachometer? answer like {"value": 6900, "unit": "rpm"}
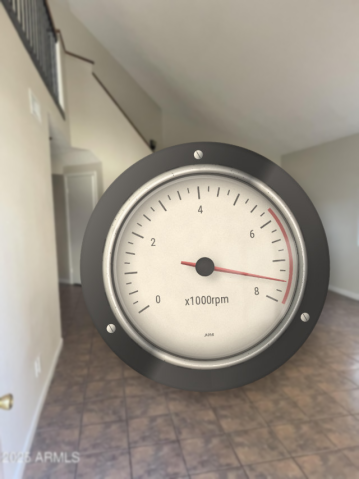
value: {"value": 7500, "unit": "rpm"}
